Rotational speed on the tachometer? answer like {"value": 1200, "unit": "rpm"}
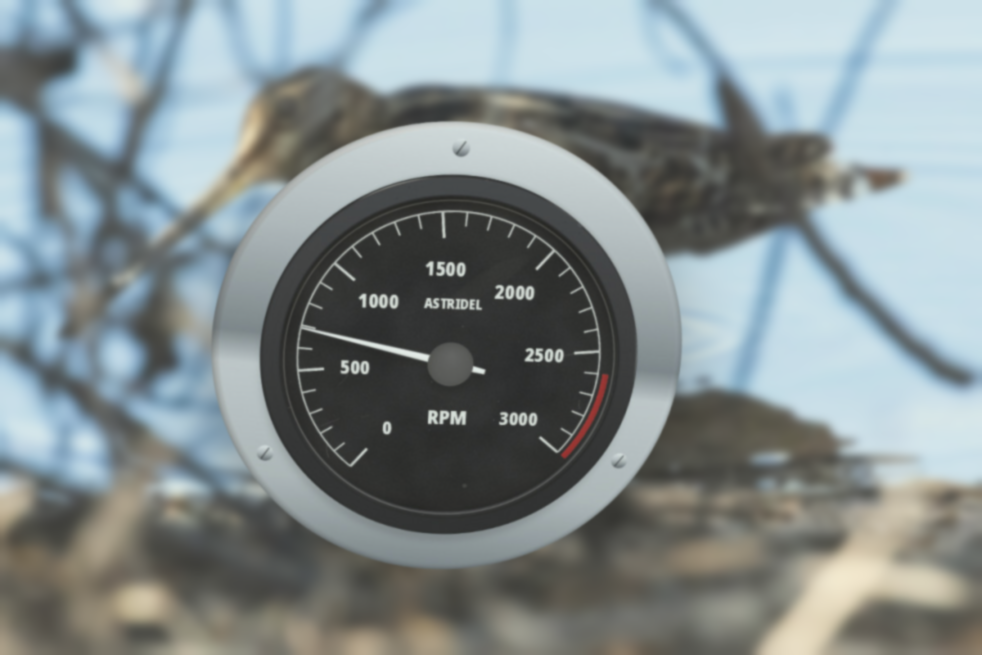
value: {"value": 700, "unit": "rpm"}
